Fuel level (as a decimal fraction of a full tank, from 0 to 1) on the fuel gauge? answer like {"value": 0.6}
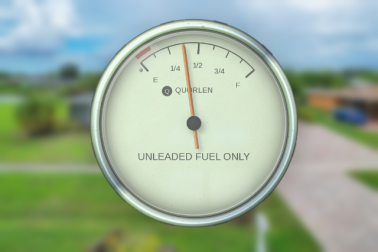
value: {"value": 0.375}
